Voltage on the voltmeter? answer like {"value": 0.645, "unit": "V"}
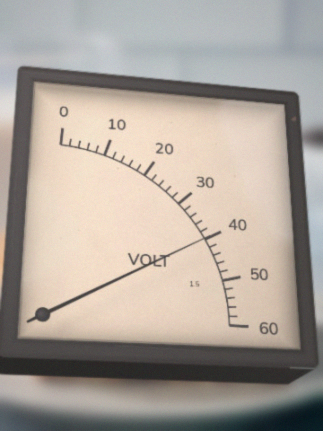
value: {"value": 40, "unit": "V"}
